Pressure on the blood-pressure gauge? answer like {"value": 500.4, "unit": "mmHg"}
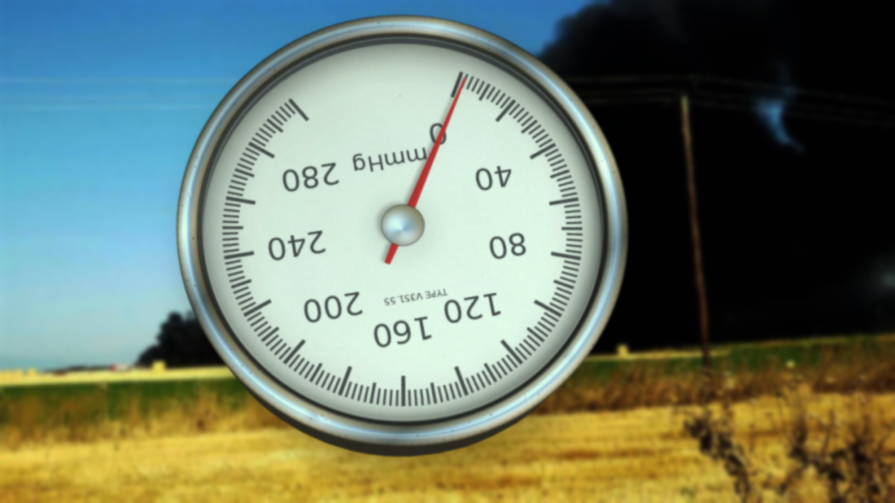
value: {"value": 2, "unit": "mmHg"}
